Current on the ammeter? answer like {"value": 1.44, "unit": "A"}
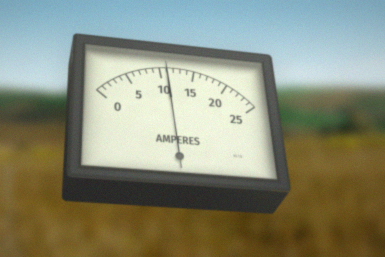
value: {"value": 11, "unit": "A"}
